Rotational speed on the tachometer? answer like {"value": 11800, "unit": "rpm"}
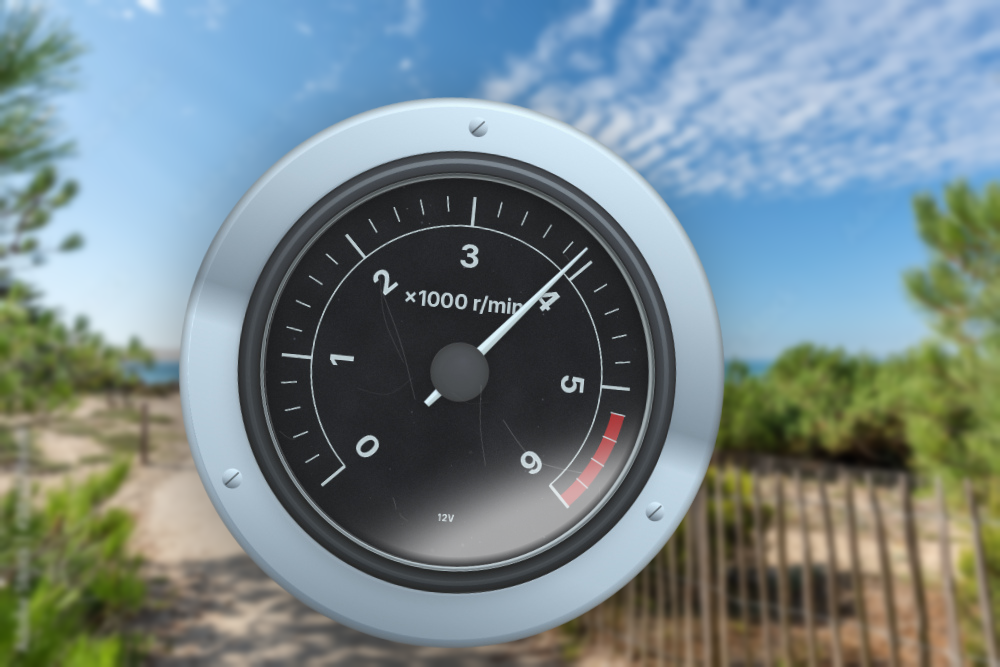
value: {"value": 3900, "unit": "rpm"}
